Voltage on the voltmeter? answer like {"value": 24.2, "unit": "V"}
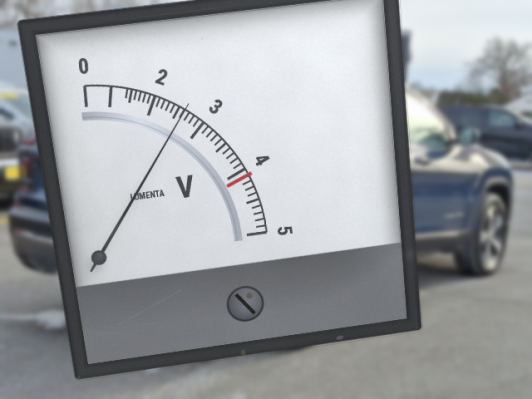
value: {"value": 2.6, "unit": "V"}
